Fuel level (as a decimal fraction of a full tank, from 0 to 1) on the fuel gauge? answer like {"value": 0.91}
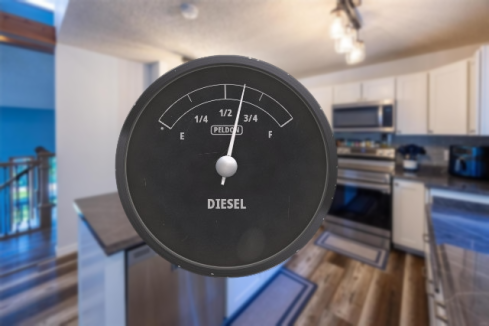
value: {"value": 0.625}
